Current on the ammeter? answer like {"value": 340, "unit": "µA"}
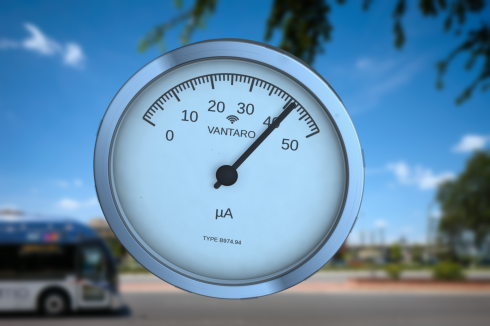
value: {"value": 41, "unit": "µA"}
